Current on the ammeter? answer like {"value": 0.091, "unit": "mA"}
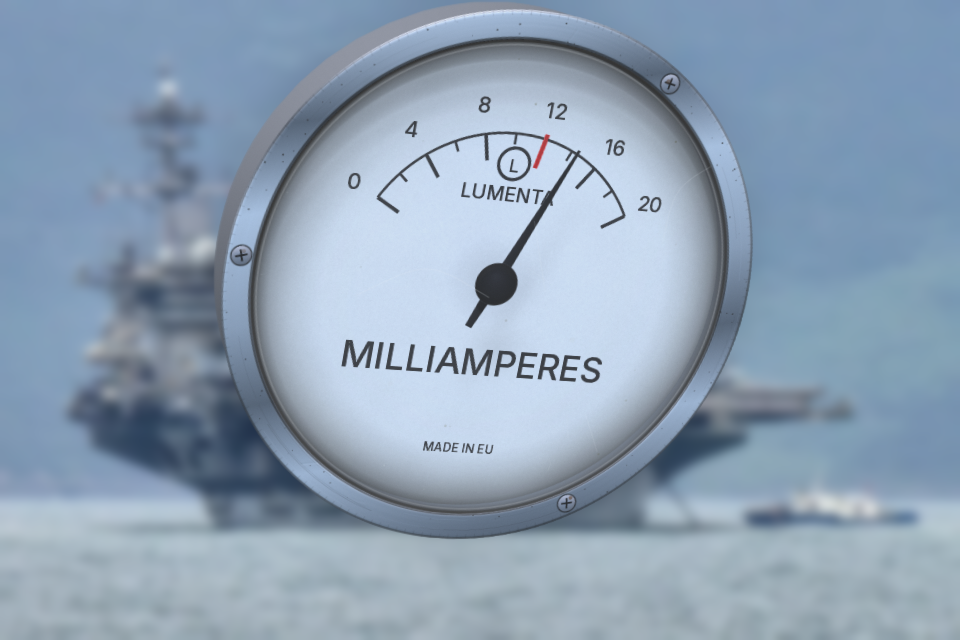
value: {"value": 14, "unit": "mA"}
